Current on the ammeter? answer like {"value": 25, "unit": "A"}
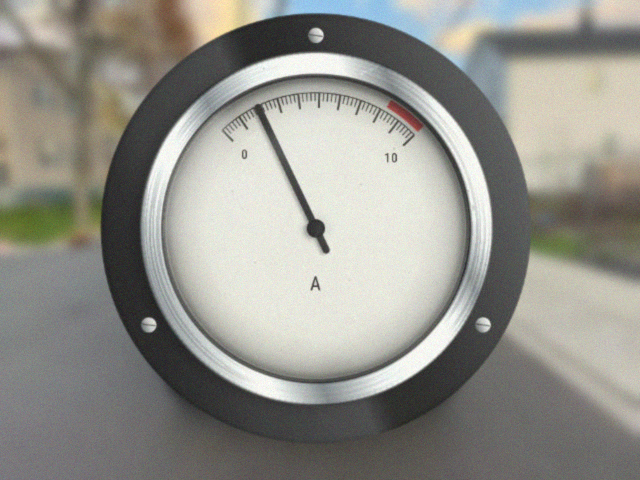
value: {"value": 2, "unit": "A"}
